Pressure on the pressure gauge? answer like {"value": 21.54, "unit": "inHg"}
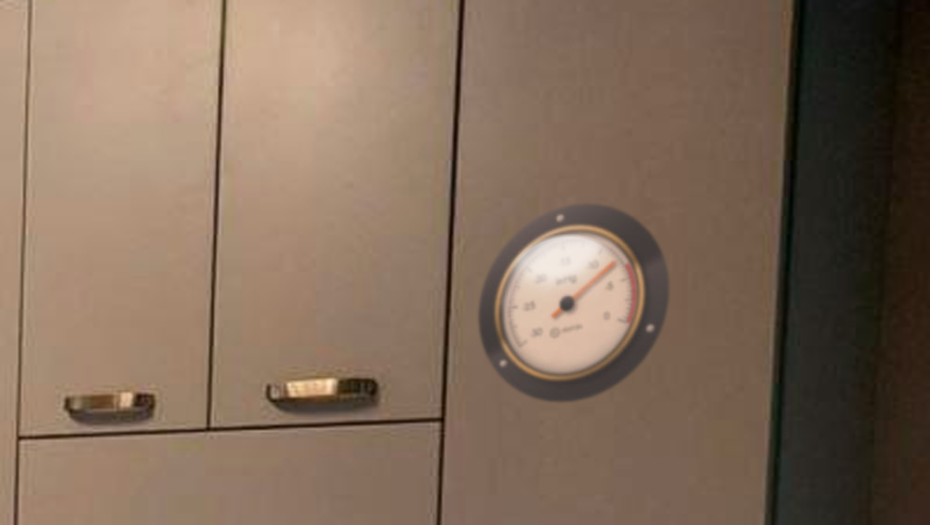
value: {"value": -7.5, "unit": "inHg"}
